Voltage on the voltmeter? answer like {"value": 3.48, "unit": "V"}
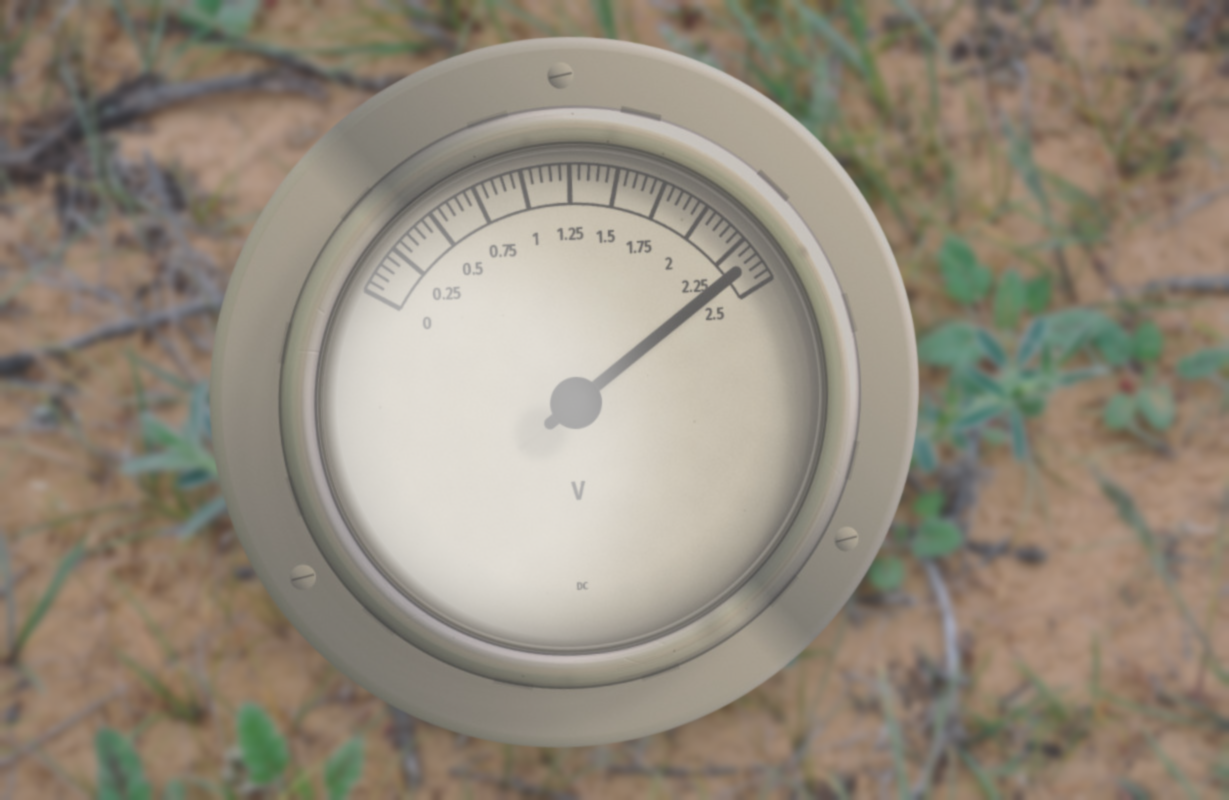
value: {"value": 2.35, "unit": "V"}
